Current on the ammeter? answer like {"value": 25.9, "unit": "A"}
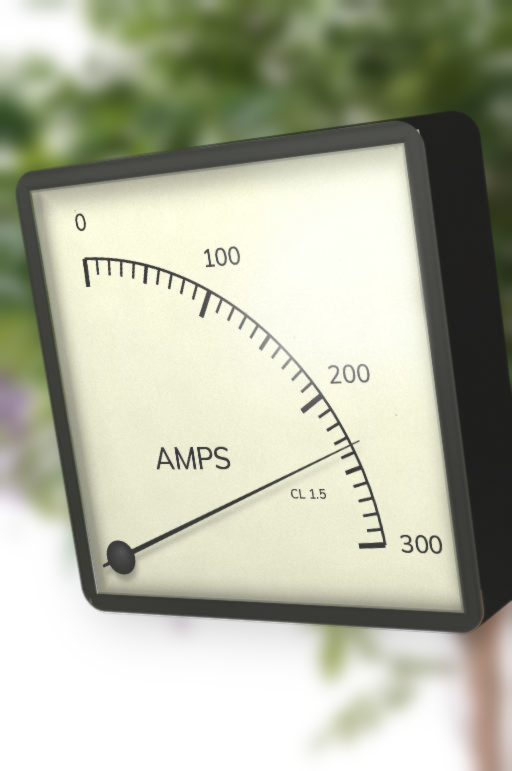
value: {"value": 235, "unit": "A"}
